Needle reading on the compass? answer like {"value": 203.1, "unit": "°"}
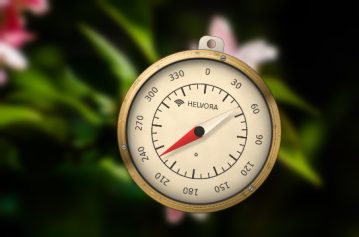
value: {"value": 230, "unit": "°"}
